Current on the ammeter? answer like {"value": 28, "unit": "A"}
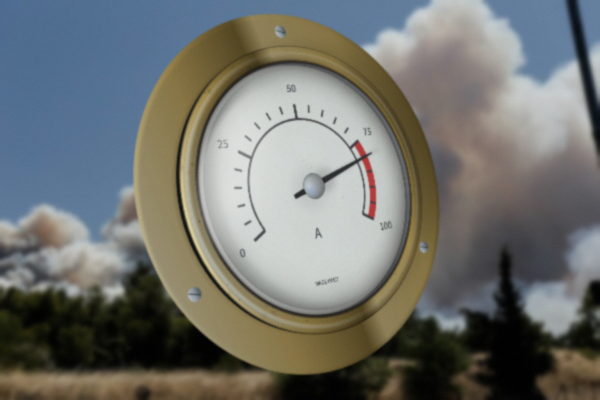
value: {"value": 80, "unit": "A"}
